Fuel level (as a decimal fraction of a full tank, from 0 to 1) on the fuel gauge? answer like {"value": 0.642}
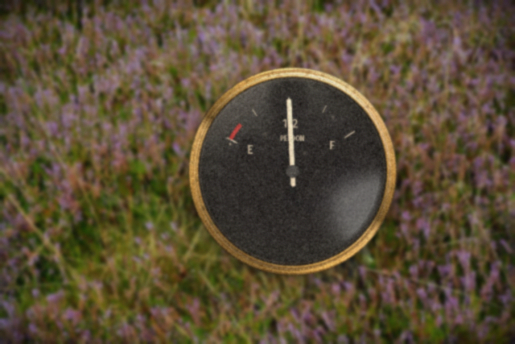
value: {"value": 0.5}
